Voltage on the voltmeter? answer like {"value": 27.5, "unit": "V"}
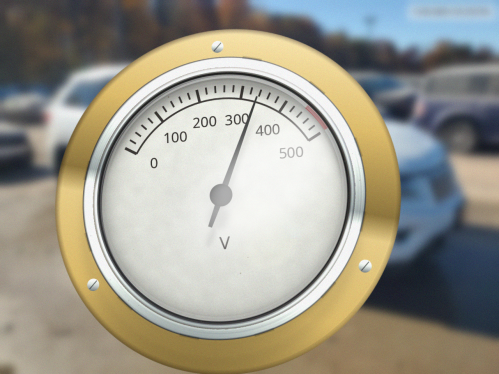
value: {"value": 340, "unit": "V"}
